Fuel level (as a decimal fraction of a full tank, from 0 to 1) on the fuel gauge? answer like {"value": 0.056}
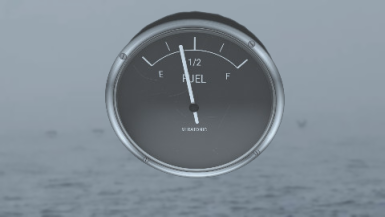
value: {"value": 0.375}
